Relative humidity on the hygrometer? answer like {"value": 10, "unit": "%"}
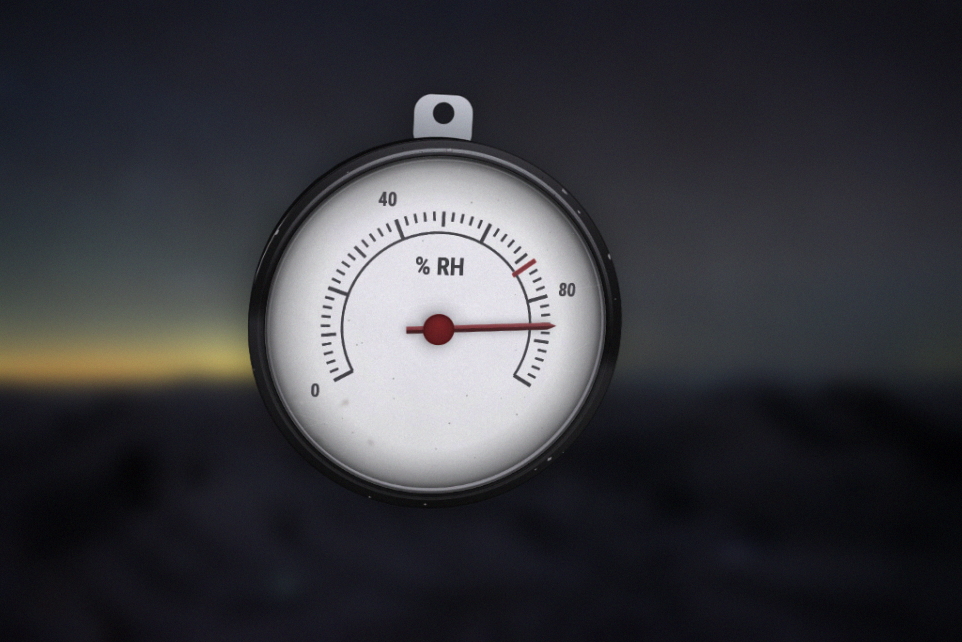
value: {"value": 86, "unit": "%"}
